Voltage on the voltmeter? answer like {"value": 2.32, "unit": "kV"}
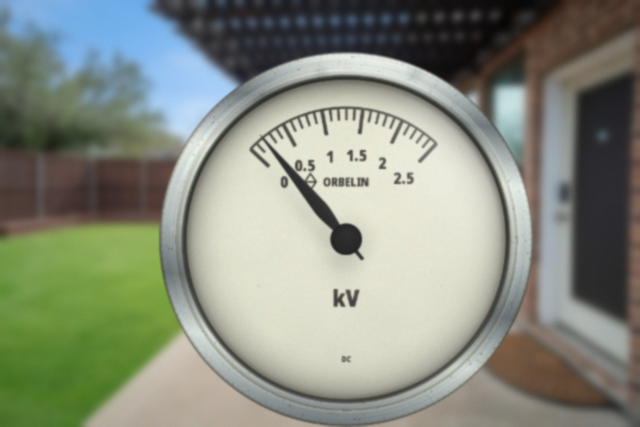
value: {"value": 0.2, "unit": "kV"}
